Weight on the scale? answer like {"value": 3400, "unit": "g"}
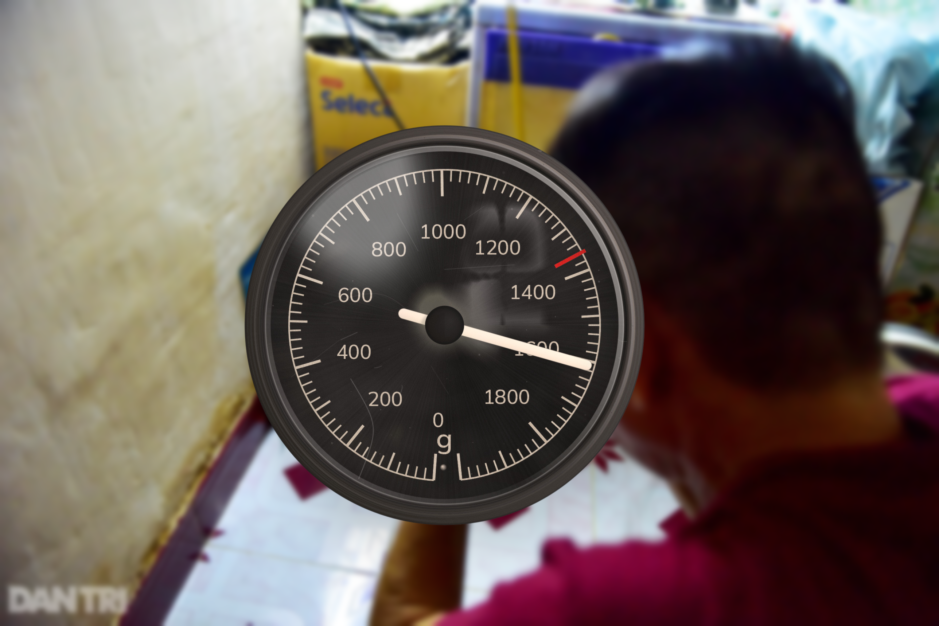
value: {"value": 1610, "unit": "g"}
